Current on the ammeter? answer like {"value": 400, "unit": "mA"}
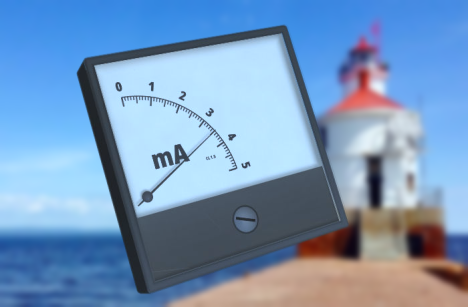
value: {"value": 3.5, "unit": "mA"}
